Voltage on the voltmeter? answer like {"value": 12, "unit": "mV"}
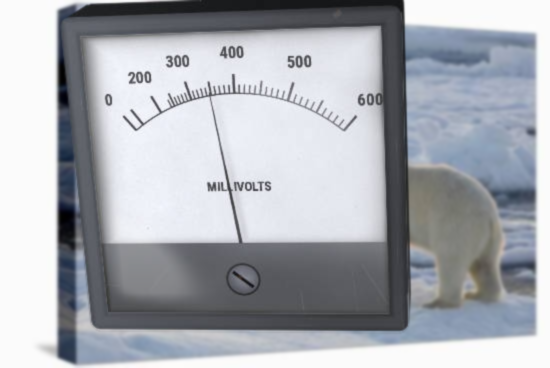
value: {"value": 350, "unit": "mV"}
